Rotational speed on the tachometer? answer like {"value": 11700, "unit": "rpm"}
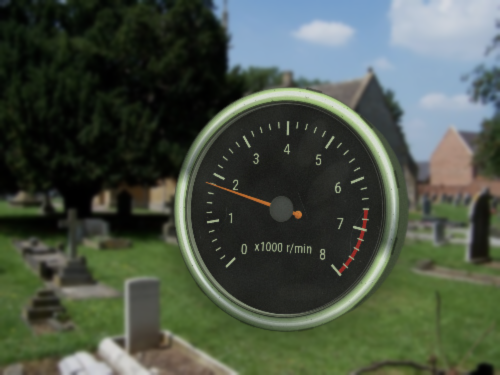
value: {"value": 1800, "unit": "rpm"}
